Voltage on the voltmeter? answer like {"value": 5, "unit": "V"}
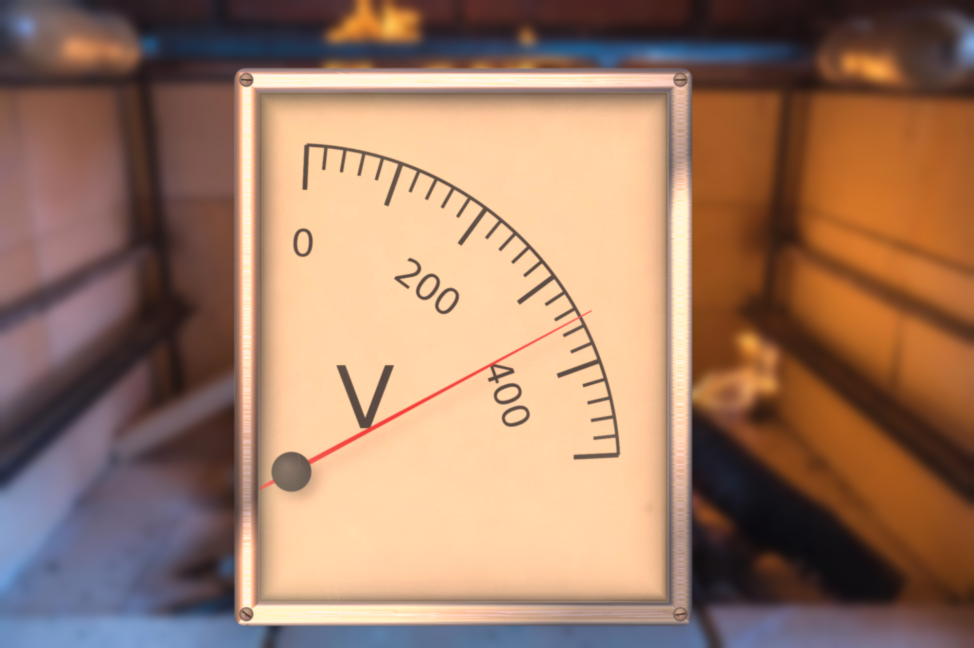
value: {"value": 350, "unit": "V"}
